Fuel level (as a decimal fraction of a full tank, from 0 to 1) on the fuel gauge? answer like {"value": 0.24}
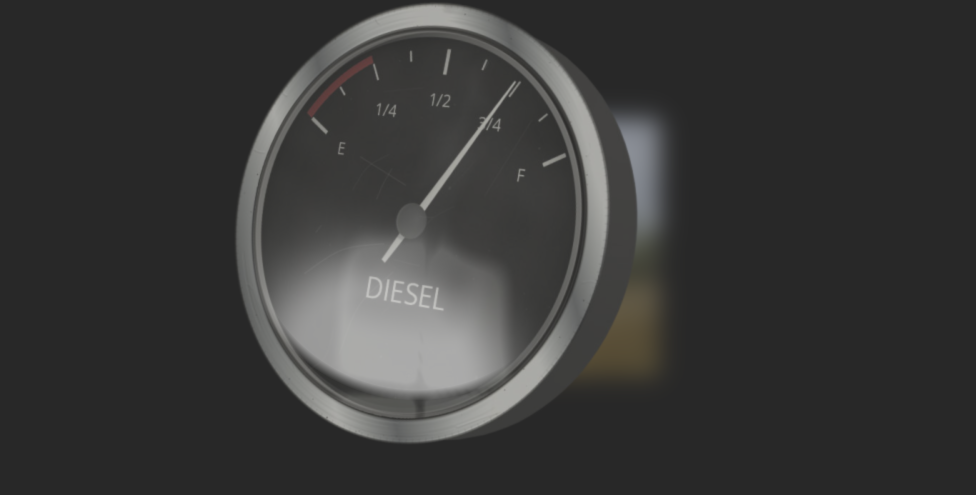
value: {"value": 0.75}
